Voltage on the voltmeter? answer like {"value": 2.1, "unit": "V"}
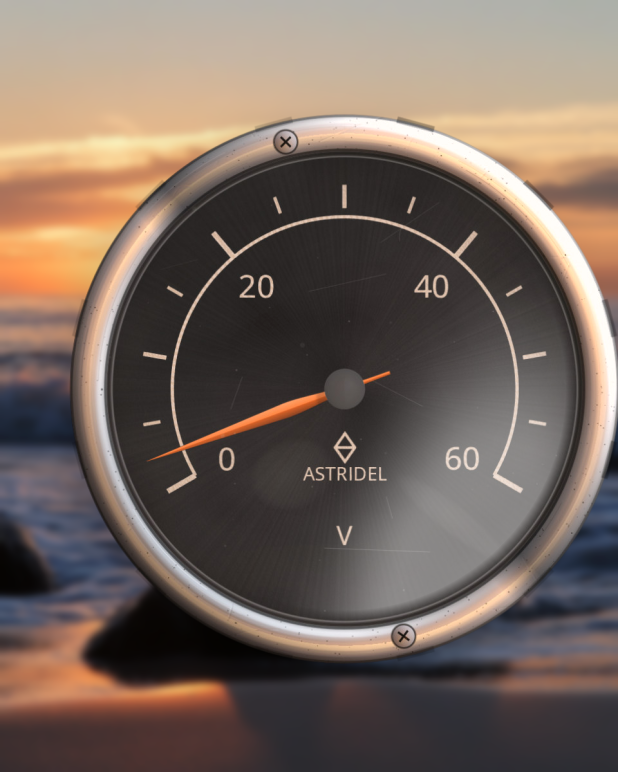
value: {"value": 2.5, "unit": "V"}
